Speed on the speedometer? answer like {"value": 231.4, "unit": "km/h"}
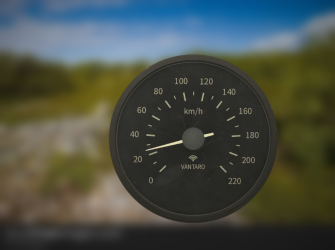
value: {"value": 25, "unit": "km/h"}
